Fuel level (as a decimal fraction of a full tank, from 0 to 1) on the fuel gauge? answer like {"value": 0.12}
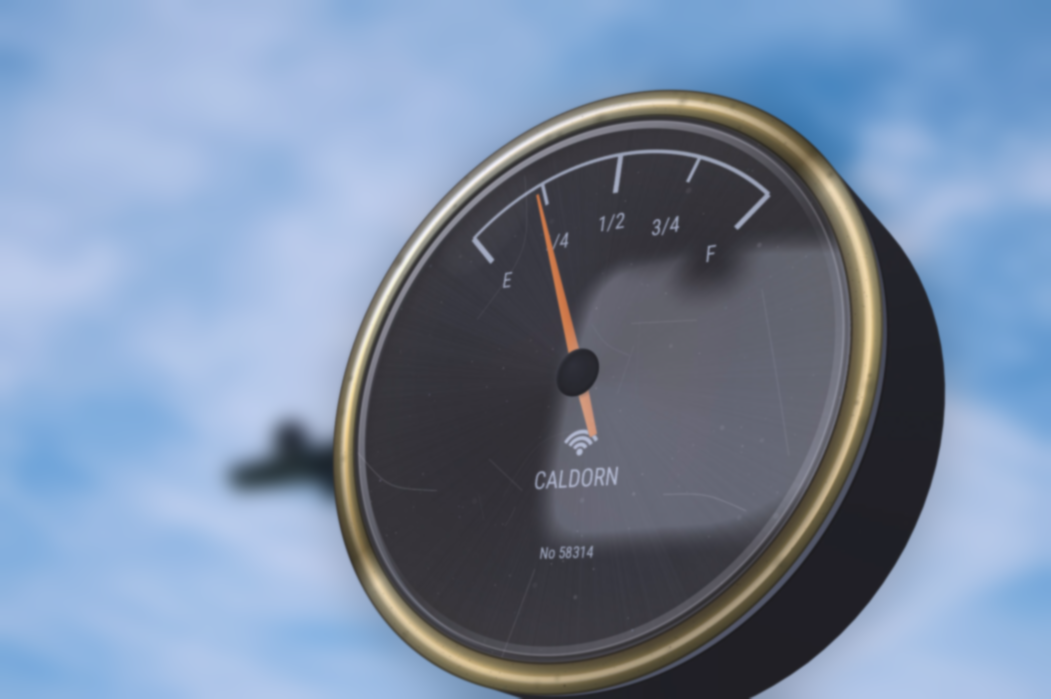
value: {"value": 0.25}
